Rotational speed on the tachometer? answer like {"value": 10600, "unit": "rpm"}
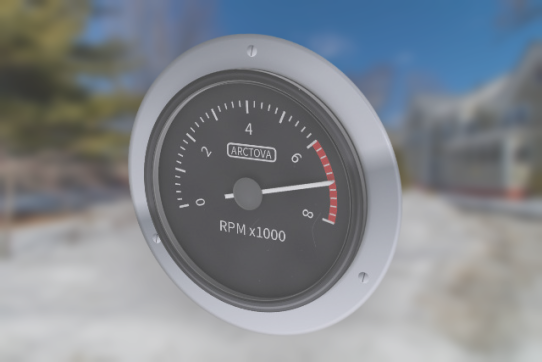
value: {"value": 7000, "unit": "rpm"}
